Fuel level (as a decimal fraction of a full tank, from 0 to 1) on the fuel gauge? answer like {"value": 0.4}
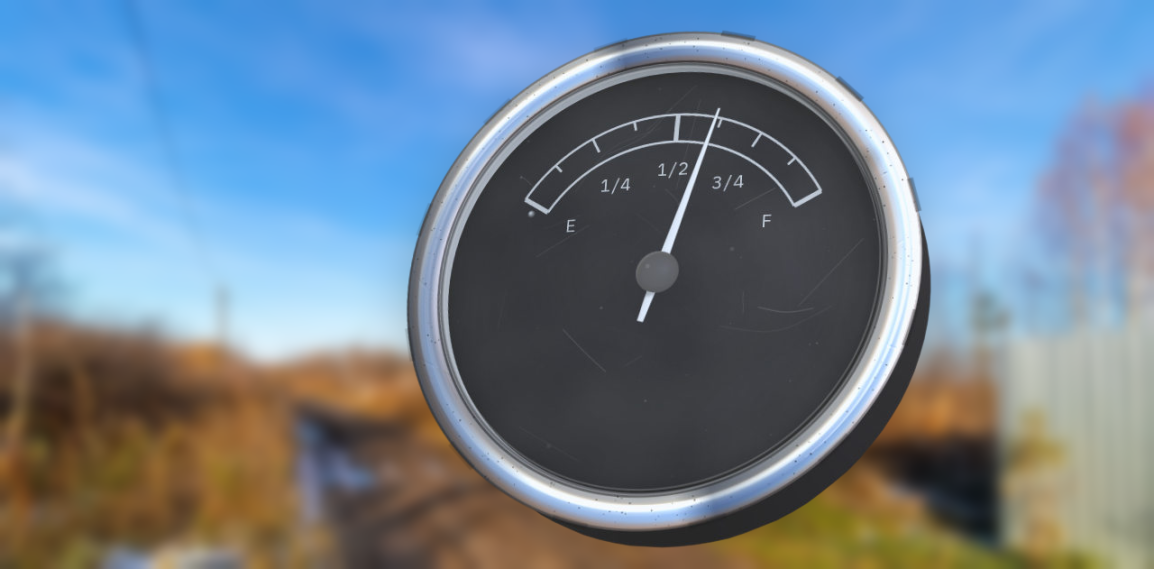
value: {"value": 0.625}
